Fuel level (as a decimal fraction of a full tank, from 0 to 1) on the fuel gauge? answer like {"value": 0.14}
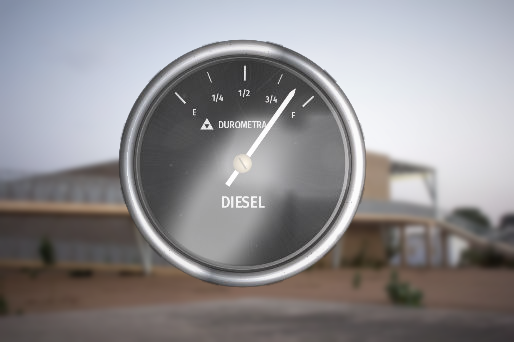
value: {"value": 0.875}
